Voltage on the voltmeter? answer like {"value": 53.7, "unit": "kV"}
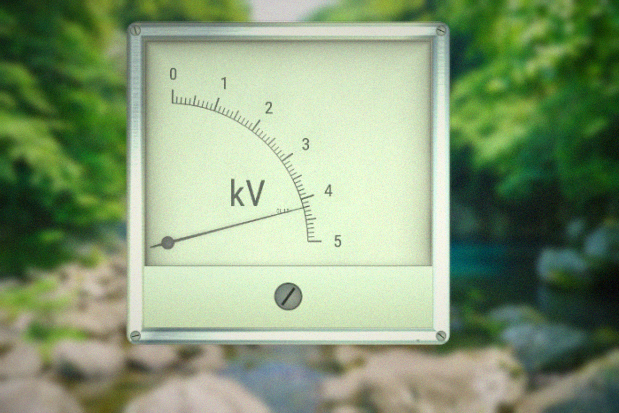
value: {"value": 4.2, "unit": "kV"}
